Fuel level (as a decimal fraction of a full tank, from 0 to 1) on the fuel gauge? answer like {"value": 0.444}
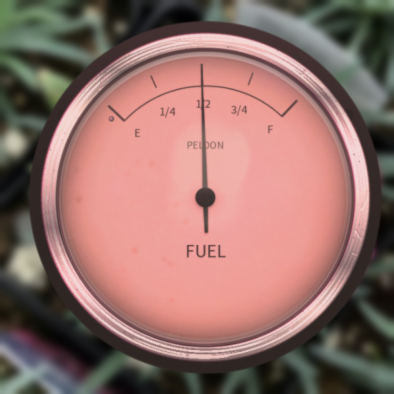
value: {"value": 0.5}
